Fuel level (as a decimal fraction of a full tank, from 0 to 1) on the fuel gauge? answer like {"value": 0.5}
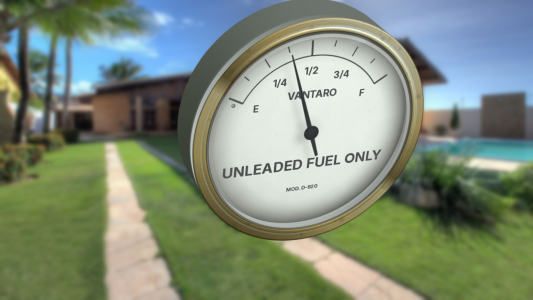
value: {"value": 0.375}
